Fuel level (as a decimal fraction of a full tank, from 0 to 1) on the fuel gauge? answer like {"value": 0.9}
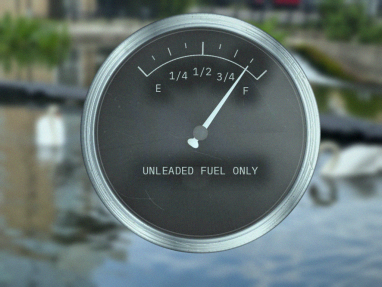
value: {"value": 0.875}
